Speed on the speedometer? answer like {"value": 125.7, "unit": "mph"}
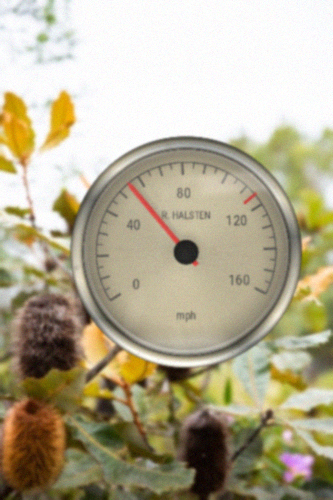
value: {"value": 55, "unit": "mph"}
